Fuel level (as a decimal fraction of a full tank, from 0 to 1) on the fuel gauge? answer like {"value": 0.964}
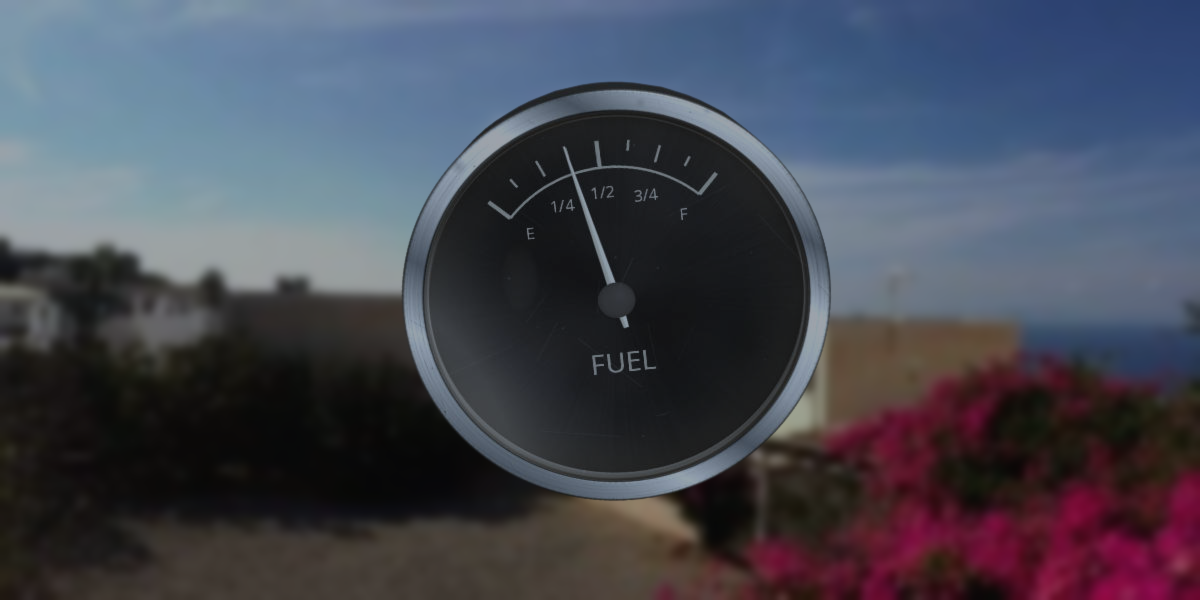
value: {"value": 0.375}
